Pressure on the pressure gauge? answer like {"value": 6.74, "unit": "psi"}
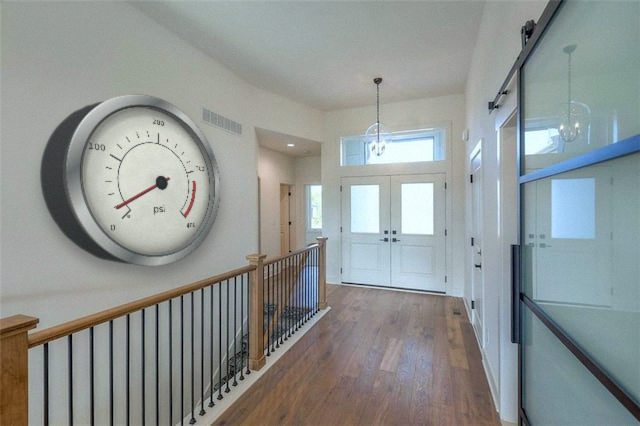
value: {"value": 20, "unit": "psi"}
